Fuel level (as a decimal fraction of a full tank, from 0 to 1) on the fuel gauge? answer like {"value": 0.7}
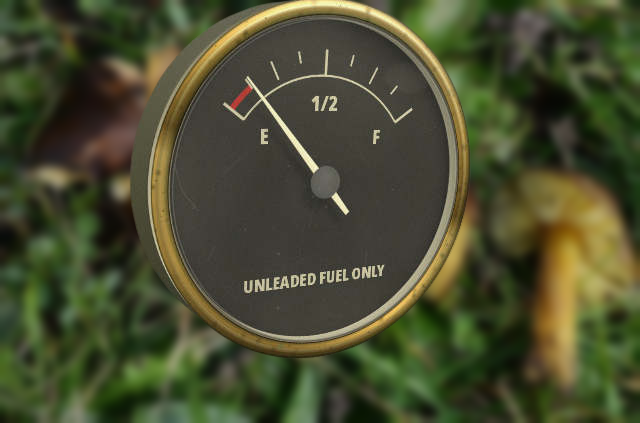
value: {"value": 0.125}
